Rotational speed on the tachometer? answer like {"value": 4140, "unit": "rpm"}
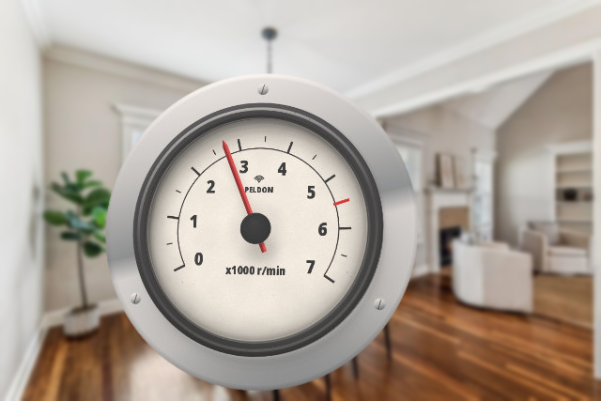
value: {"value": 2750, "unit": "rpm"}
